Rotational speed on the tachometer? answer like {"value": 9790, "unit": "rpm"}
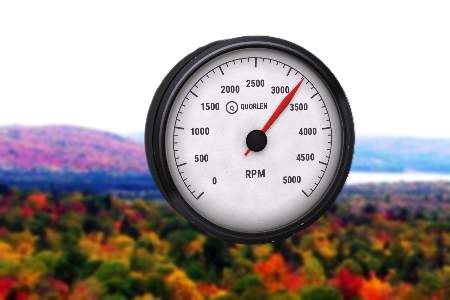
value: {"value": 3200, "unit": "rpm"}
